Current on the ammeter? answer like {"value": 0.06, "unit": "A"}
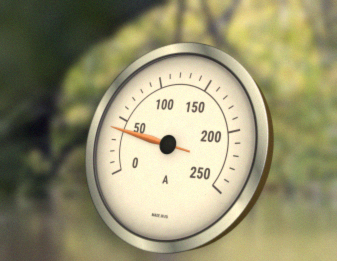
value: {"value": 40, "unit": "A"}
